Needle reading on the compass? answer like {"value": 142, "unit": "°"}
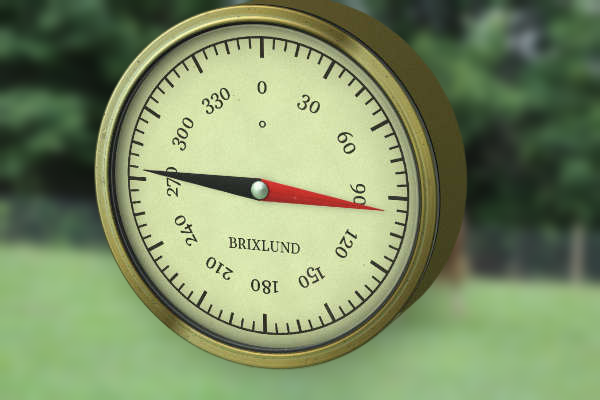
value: {"value": 95, "unit": "°"}
